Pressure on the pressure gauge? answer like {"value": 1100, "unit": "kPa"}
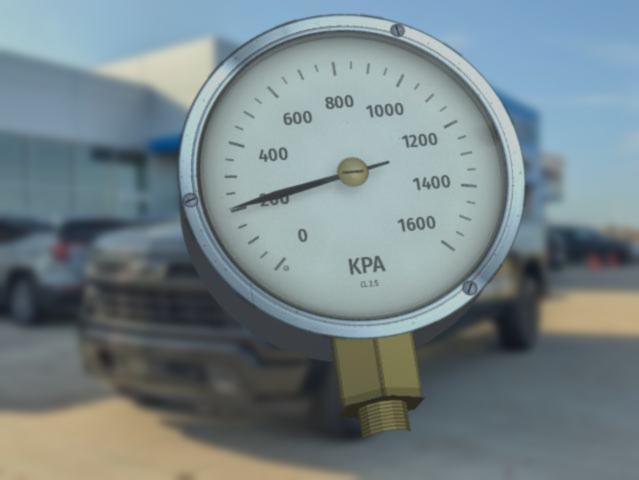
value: {"value": 200, "unit": "kPa"}
